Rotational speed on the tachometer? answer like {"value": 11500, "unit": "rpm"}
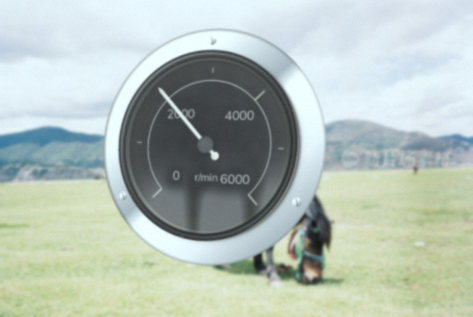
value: {"value": 2000, "unit": "rpm"}
